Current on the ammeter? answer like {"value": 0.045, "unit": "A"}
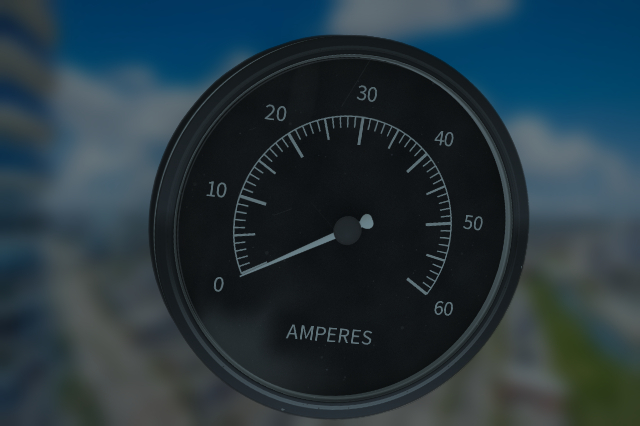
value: {"value": 0, "unit": "A"}
